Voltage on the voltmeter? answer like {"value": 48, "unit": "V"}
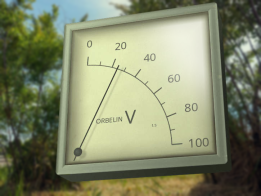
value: {"value": 25, "unit": "V"}
